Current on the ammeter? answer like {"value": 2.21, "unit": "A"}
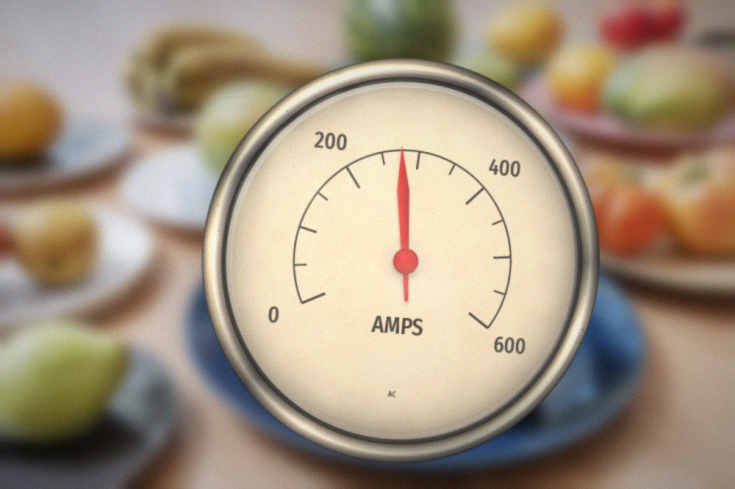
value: {"value": 275, "unit": "A"}
